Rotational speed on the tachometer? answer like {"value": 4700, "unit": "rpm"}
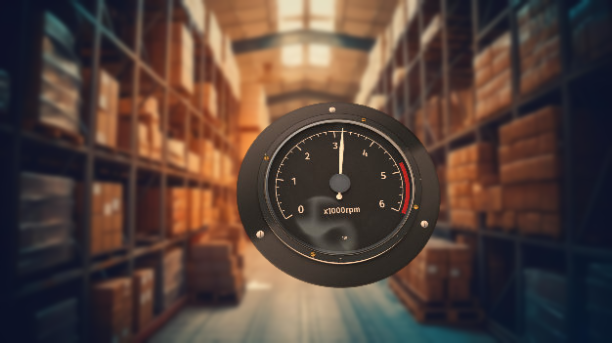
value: {"value": 3200, "unit": "rpm"}
